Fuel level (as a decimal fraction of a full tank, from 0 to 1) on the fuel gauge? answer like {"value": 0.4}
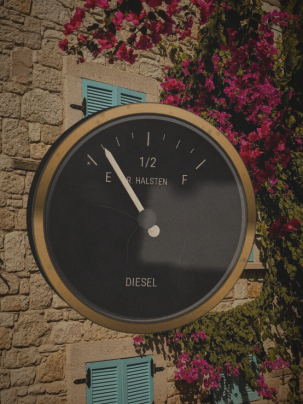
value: {"value": 0.125}
